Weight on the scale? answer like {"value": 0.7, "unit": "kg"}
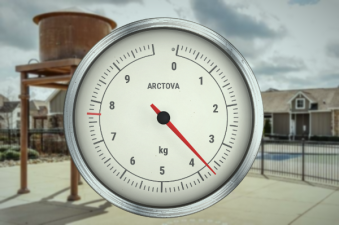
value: {"value": 3.7, "unit": "kg"}
